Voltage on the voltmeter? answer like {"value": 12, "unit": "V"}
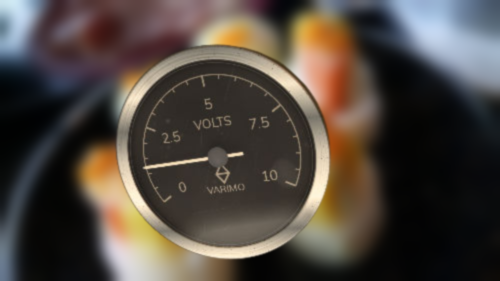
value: {"value": 1.25, "unit": "V"}
